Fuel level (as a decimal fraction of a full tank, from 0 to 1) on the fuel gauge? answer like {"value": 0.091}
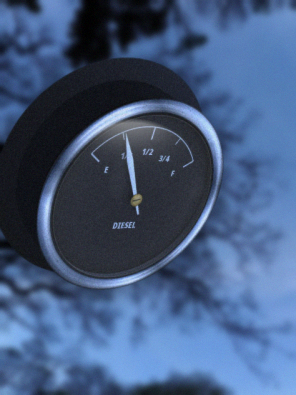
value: {"value": 0.25}
